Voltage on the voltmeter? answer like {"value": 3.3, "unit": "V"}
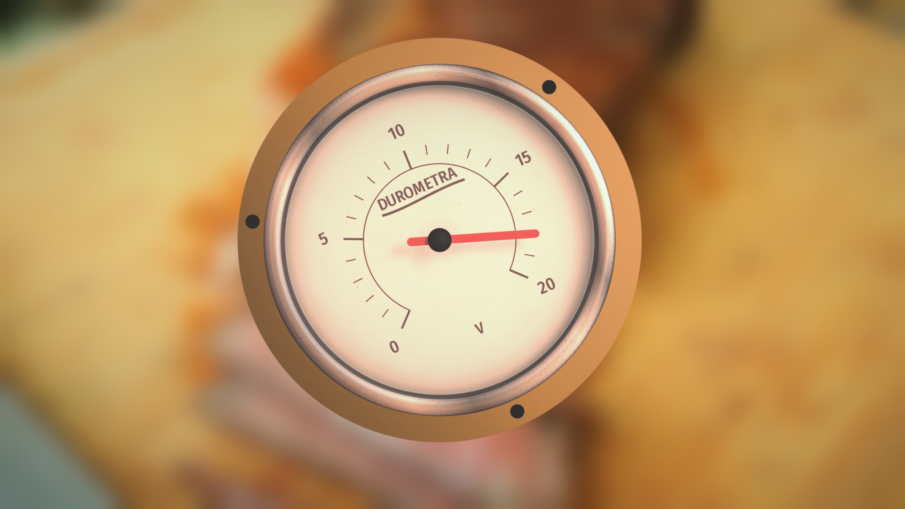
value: {"value": 18, "unit": "V"}
